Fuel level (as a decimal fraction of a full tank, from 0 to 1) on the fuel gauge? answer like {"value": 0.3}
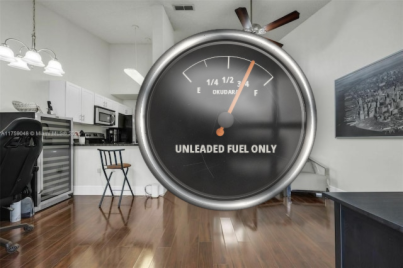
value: {"value": 0.75}
